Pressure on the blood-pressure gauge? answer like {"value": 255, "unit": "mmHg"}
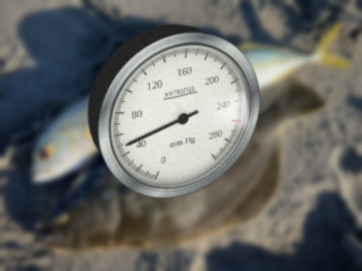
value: {"value": 50, "unit": "mmHg"}
